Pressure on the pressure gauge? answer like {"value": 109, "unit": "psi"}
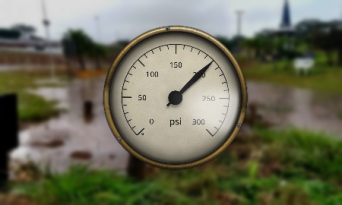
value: {"value": 200, "unit": "psi"}
